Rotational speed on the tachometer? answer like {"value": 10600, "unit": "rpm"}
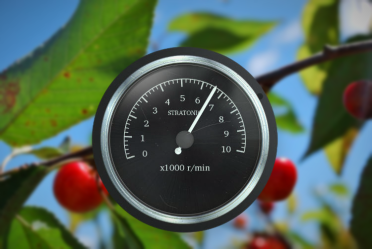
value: {"value": 6600, "unit": "rpm"}
